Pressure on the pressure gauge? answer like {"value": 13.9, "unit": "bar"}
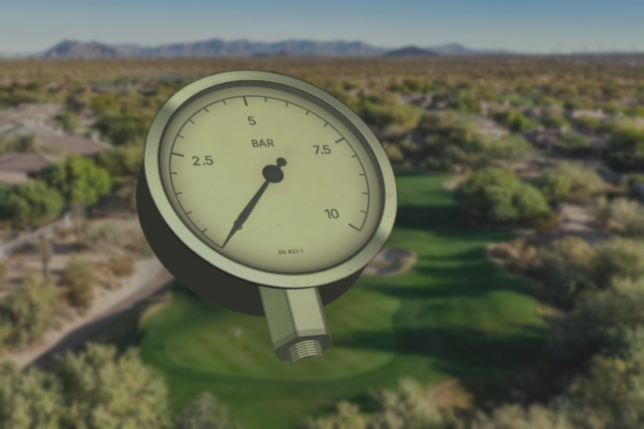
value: {"value": 0, "unit": "bar"}
